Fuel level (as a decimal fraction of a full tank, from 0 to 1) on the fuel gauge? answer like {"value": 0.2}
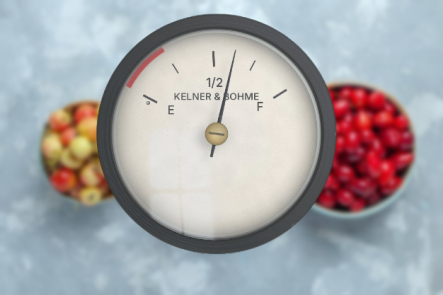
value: {"value": 0.625}
